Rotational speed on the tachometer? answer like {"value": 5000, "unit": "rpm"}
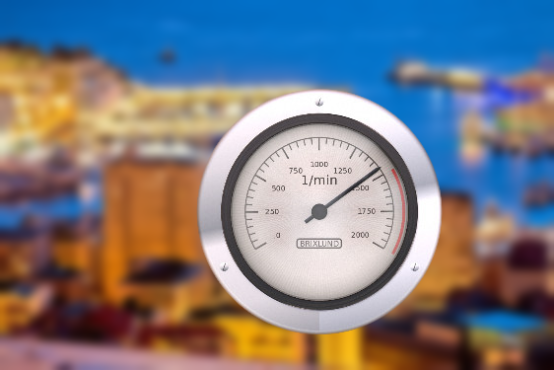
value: {"value": 1450, "unit": "rpm"}
